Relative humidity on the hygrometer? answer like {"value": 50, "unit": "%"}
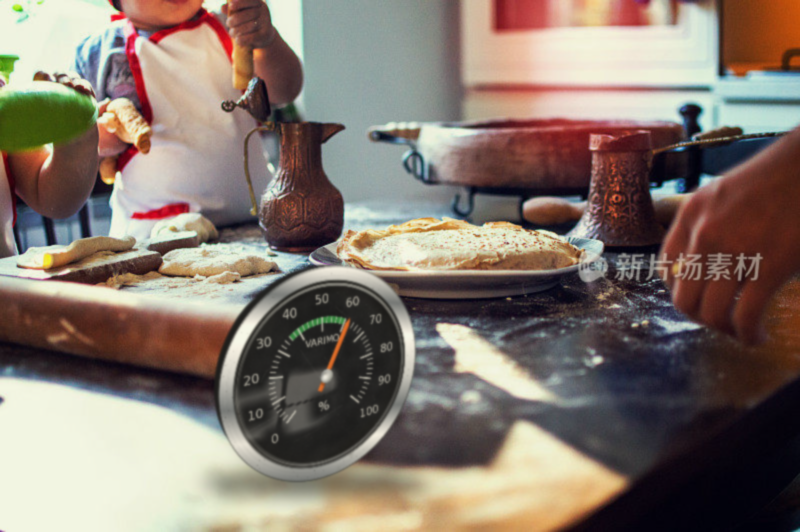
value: {"value": 60, "unit": "%"}
